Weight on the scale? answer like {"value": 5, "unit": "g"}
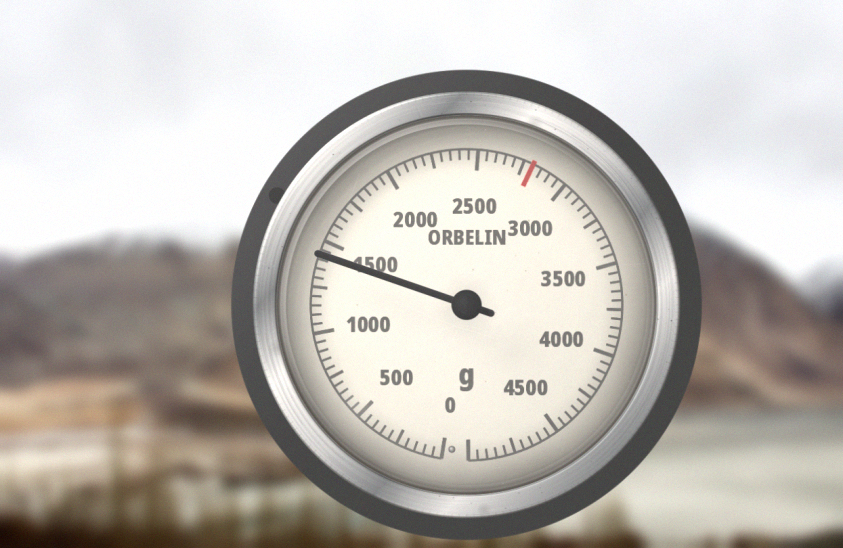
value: {"value": 1425, "unit": "g"}
